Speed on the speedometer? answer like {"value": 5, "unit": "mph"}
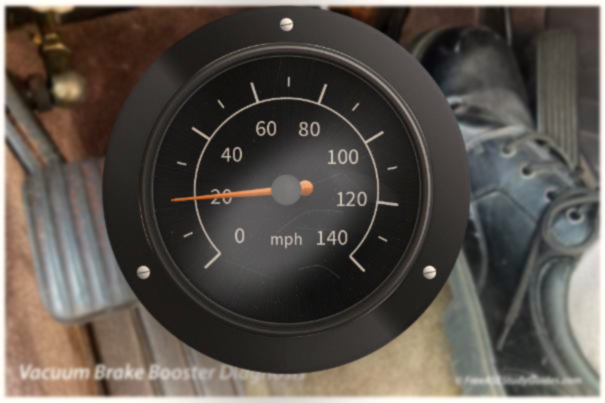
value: {"value": 20, "unit": "mph"}
